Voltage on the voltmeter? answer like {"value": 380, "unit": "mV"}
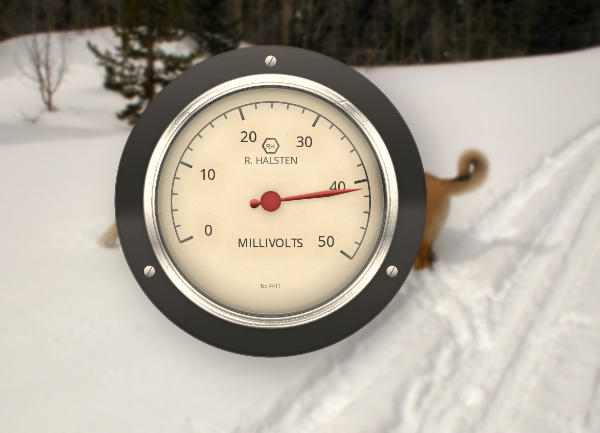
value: {"value": 41, "unit": "mV"}
